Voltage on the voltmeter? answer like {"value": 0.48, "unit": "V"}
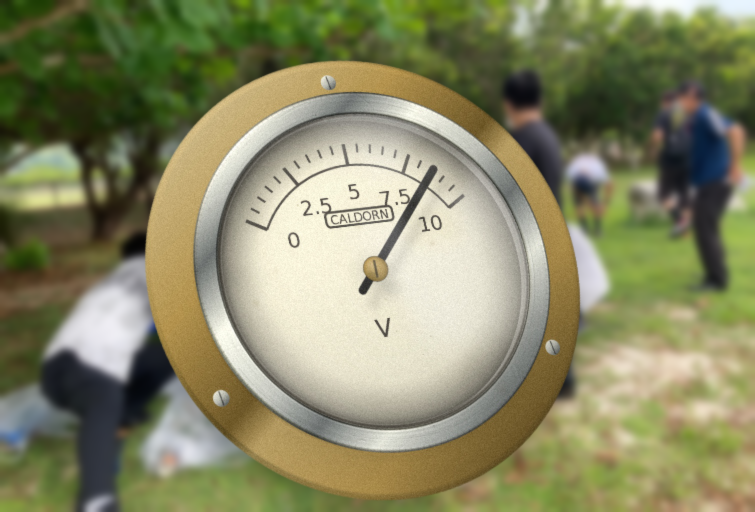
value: {"value": 8.5, "unit": "V"}
